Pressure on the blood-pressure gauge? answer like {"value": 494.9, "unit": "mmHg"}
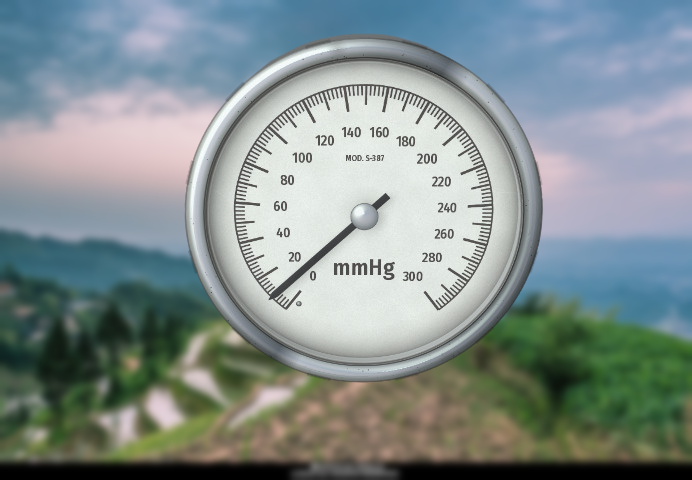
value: {"value": 10, "unit": "mmHg"}
